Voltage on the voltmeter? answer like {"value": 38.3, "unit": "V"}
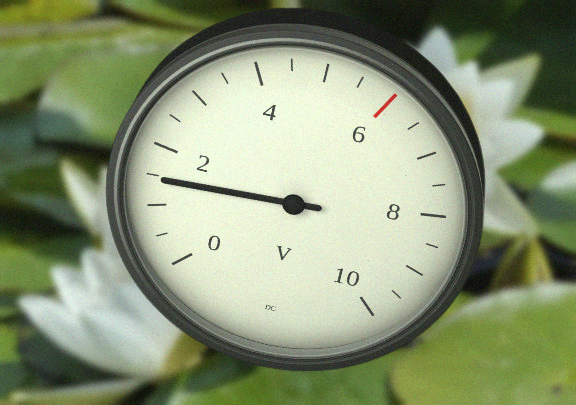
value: {"value": 1.5, "unit": "V"}
